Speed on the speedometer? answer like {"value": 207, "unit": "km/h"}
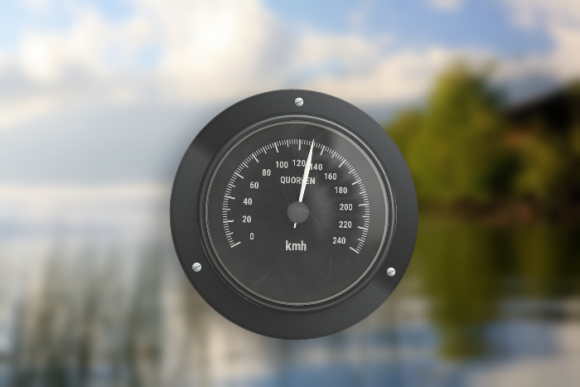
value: {"value": 130, "unit": "km/h"}
